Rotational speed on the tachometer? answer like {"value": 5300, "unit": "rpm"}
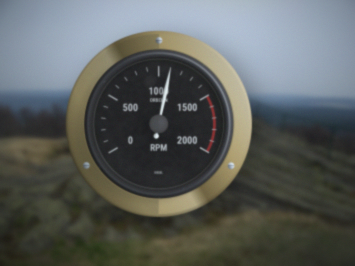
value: {"value": 1100, "unit": "rpm"}
